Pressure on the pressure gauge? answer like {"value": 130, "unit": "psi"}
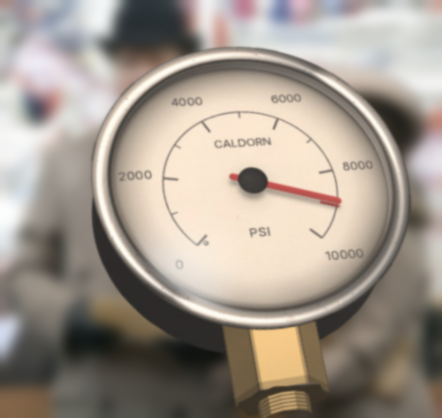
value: {"value": 9000, "unit": "psi"}
